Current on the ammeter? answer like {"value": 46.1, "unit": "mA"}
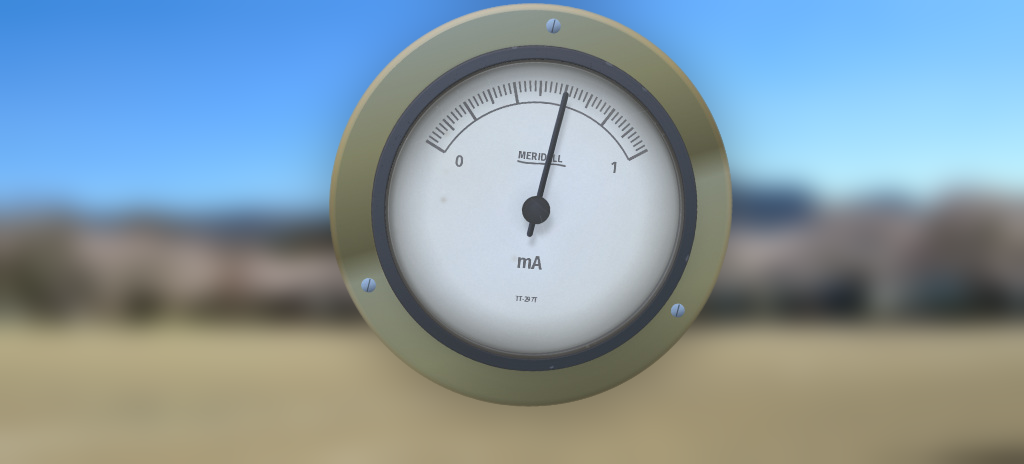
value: {"value": 0.6, "unit": "mA"}
